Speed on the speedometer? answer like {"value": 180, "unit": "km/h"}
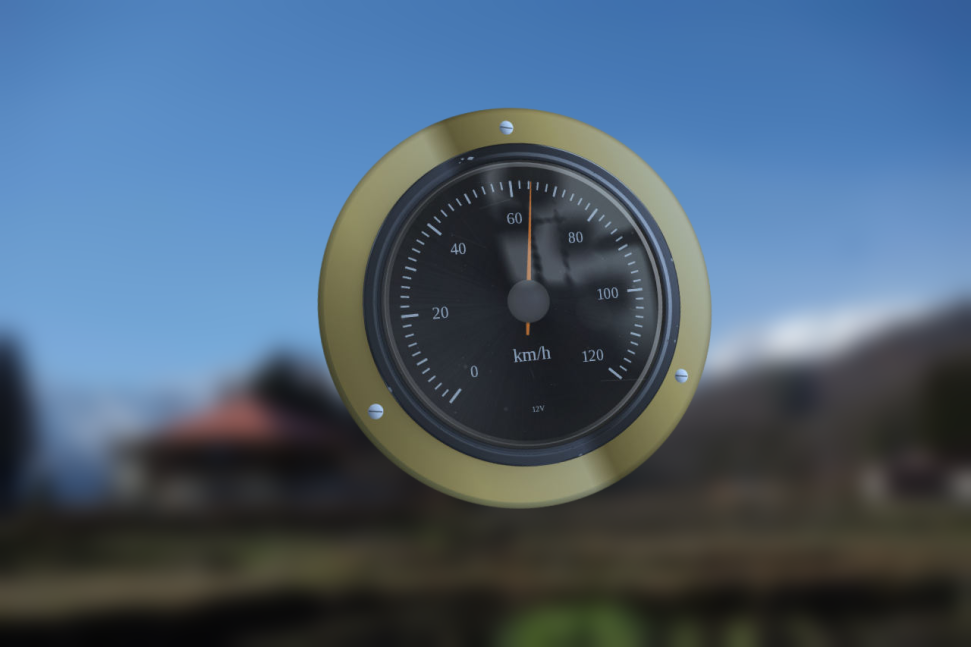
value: {"value": 64, "unit": "km/h"}
